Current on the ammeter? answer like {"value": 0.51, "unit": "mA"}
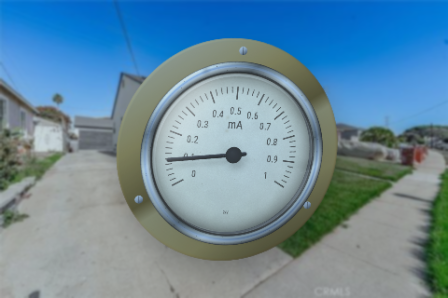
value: {"value": 0.1, "unit": "mA"}
